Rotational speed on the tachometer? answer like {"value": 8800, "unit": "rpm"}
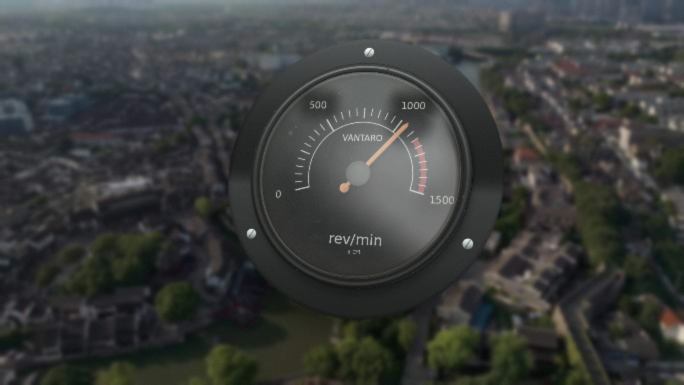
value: {"value": 1050, "unit": "rpm"}
